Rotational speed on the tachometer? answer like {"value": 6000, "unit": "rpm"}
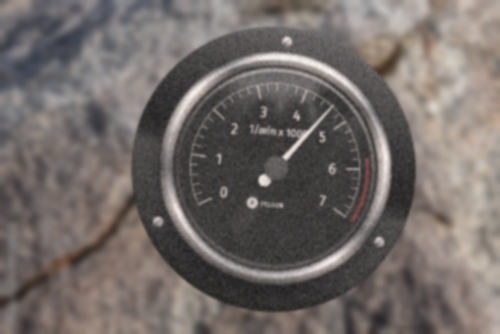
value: {"value": 4600, "unit": "rpm"}
